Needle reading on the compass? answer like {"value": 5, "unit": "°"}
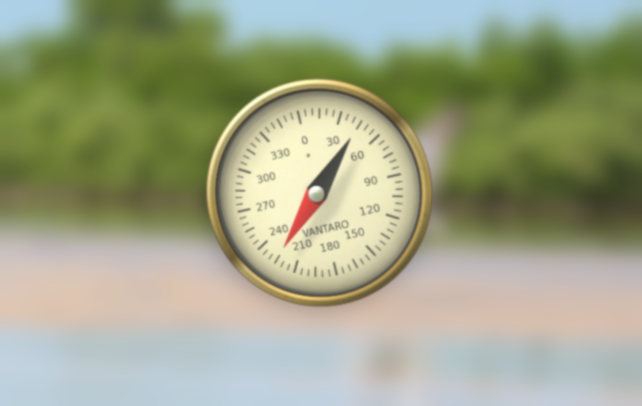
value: {"value": 225, "unit": "°"}
